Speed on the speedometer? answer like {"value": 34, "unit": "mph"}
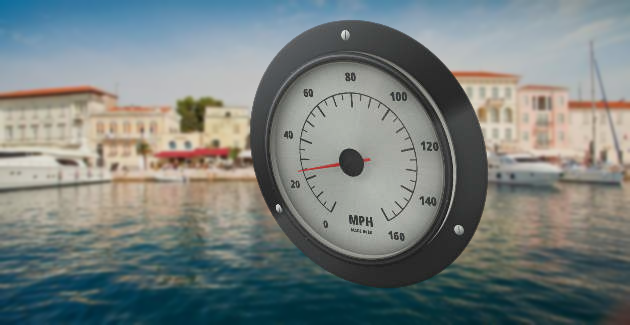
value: {"value": 25, "unit": "mph"}
